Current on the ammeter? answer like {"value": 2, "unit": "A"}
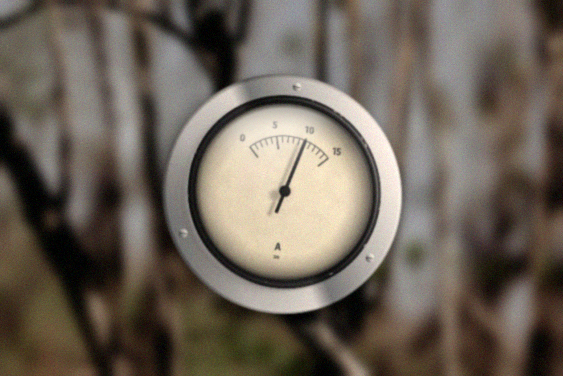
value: {"value": 10, "unit": "A"}
